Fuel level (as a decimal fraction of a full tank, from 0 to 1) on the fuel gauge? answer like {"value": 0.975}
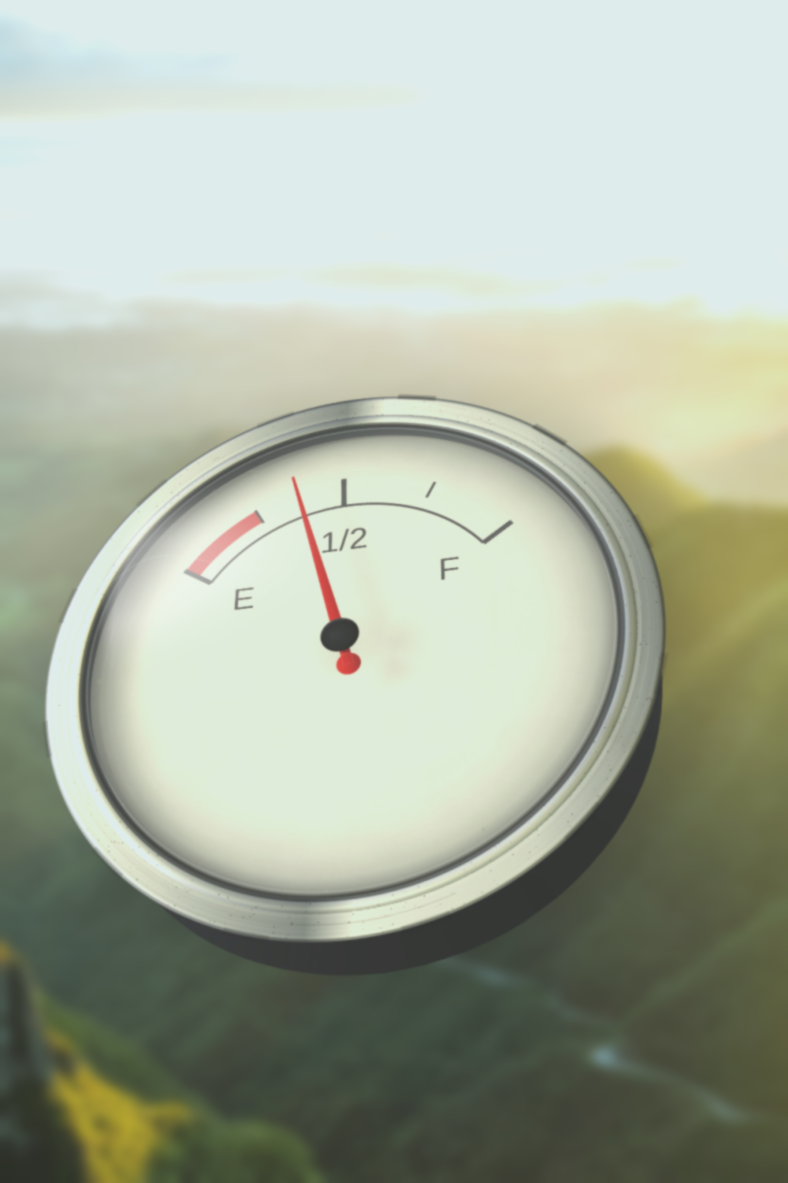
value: {"value": 0.375}
